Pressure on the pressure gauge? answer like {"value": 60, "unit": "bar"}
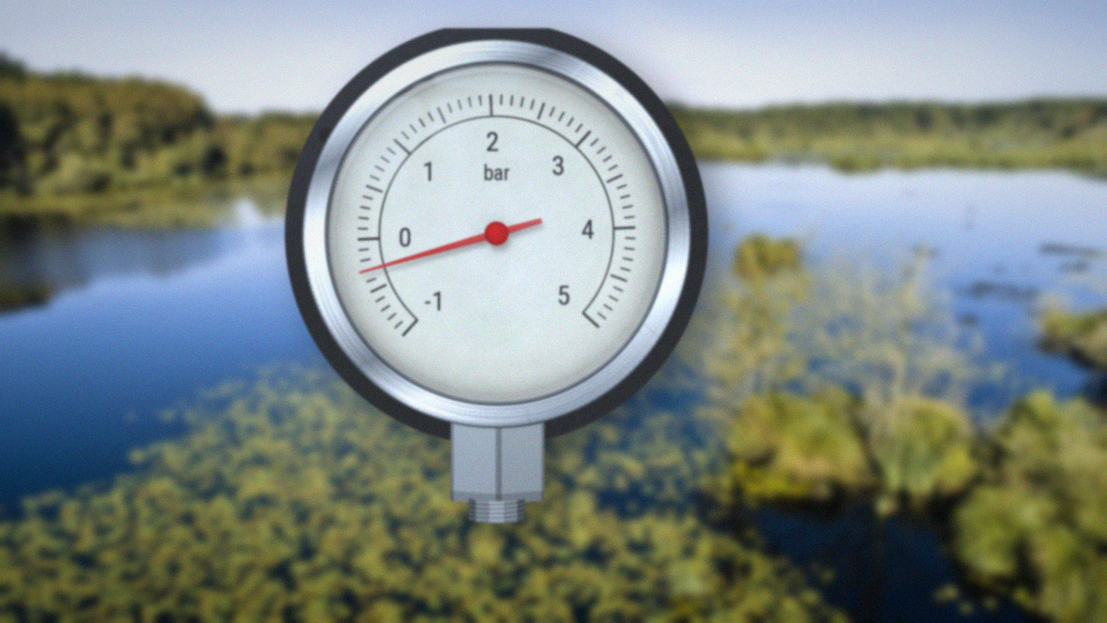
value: {"value": -0.3, "unit": "bar"}
